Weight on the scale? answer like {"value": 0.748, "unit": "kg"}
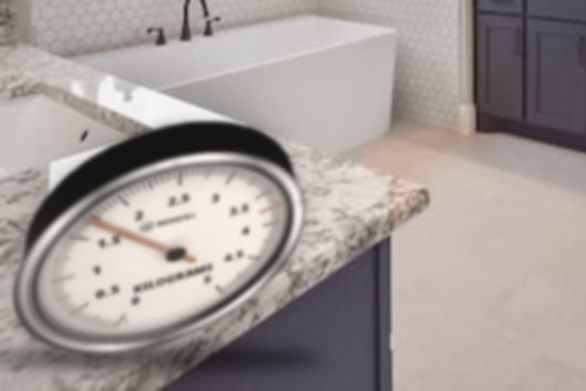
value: {"value": 1.75, "unit": "kg"}
